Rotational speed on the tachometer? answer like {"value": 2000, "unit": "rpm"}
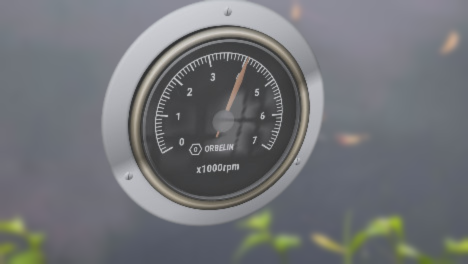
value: {"value": 4000, "unit": "rpm"}
